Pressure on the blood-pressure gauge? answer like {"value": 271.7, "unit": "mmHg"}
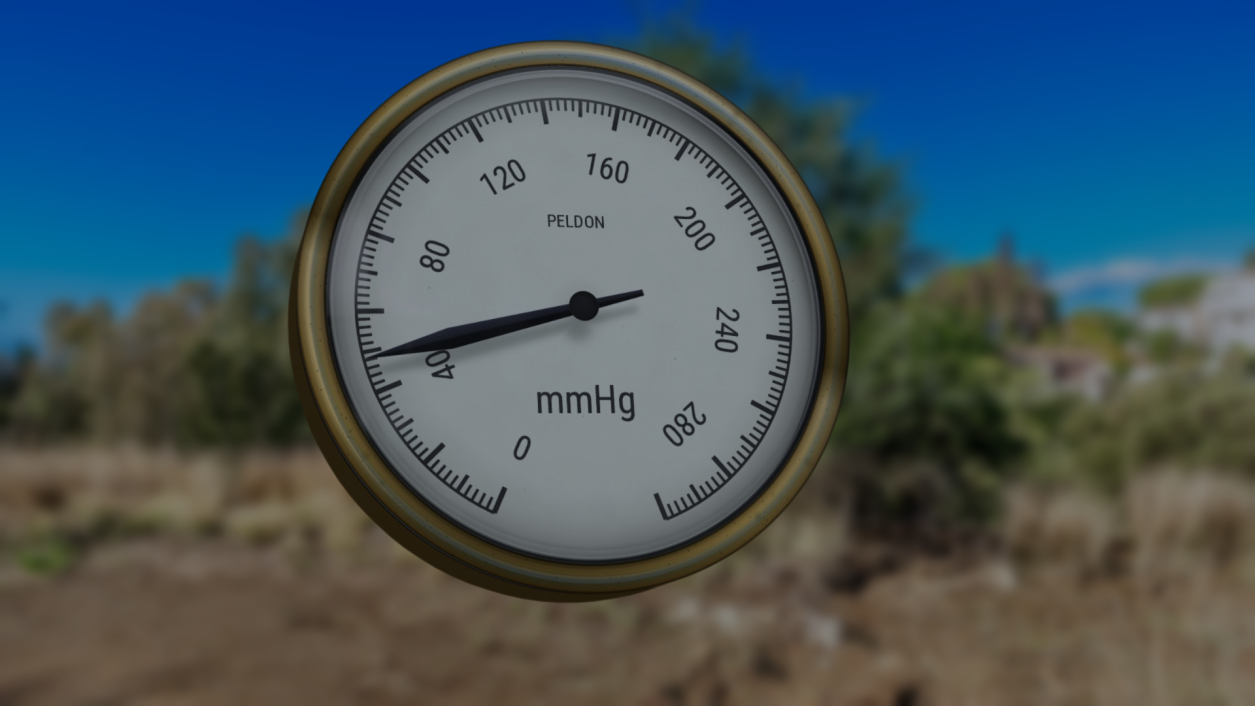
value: {"value": 48, "unit": "mmHg"}
